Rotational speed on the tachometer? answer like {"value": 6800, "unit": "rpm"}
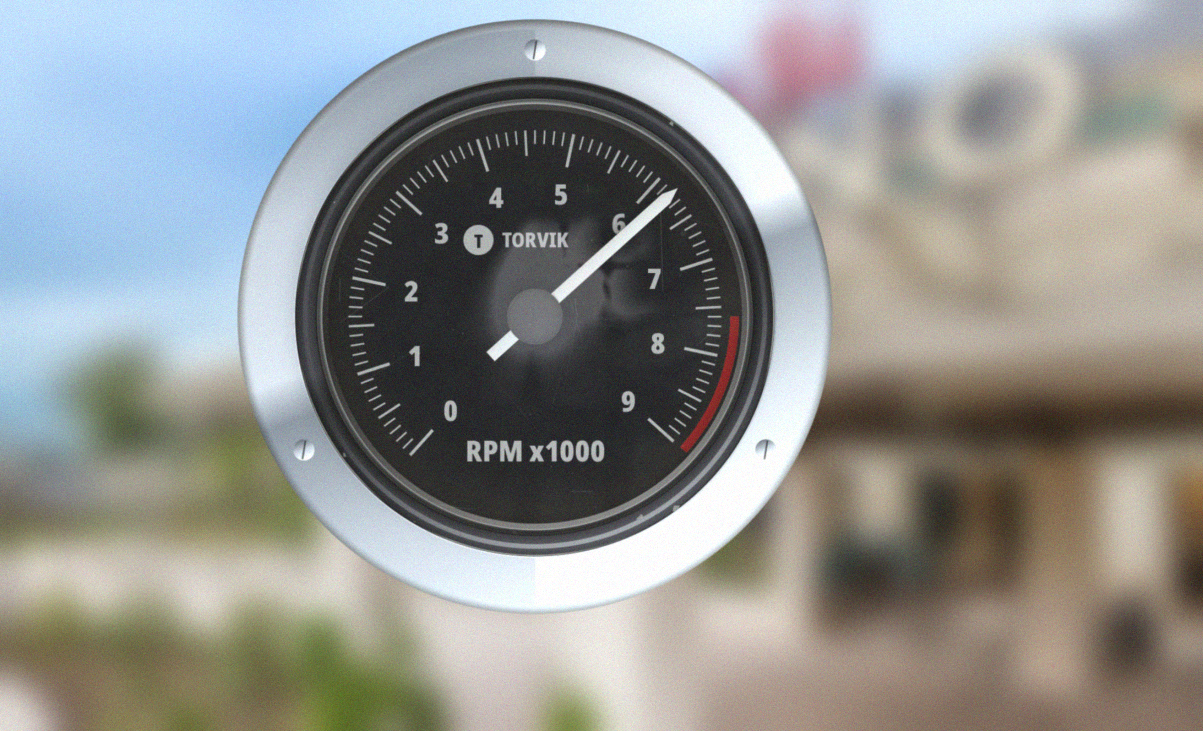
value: {"value": 6200, "unit": "rpm"}
